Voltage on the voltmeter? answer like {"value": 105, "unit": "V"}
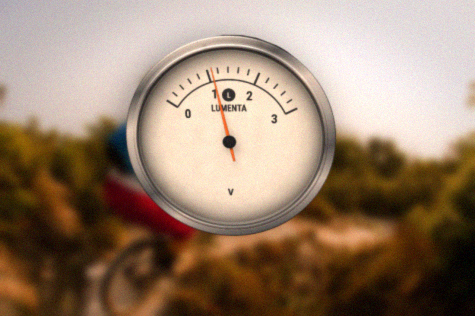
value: {"value": 1.1, "unit": "V"}
